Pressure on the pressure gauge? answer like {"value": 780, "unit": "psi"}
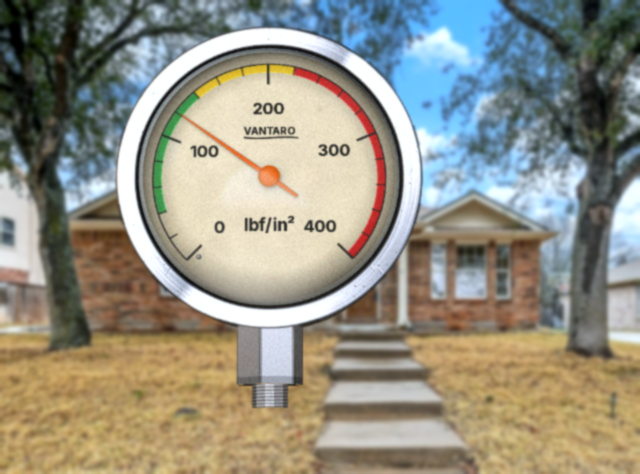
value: {"value": 120, "unit": "psi"}
